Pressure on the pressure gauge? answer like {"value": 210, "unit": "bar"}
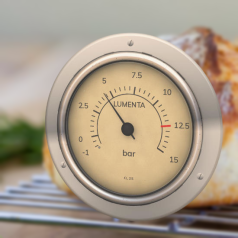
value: {"value": 4.5, "unit": "bar"}
